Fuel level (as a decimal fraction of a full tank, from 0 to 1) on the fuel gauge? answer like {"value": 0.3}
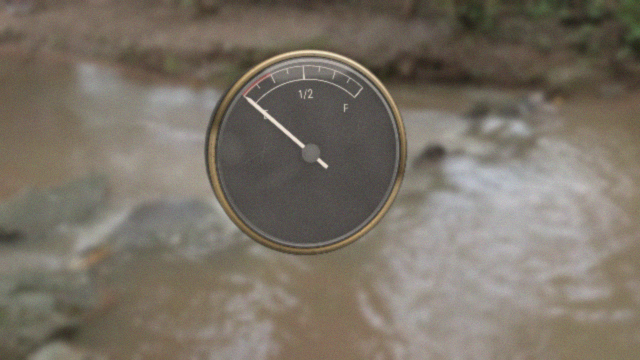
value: {"value": 0}
